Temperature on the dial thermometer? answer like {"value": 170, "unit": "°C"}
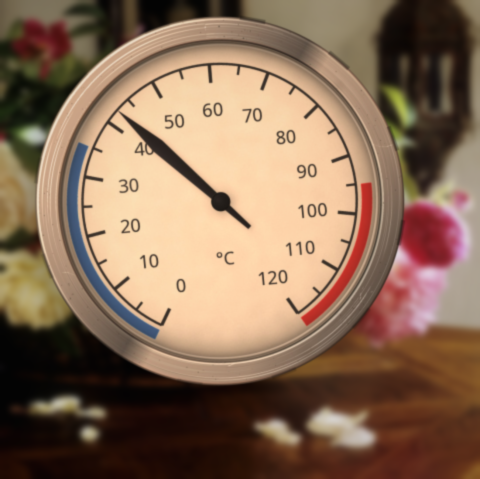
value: {"value": 42.5, "unit": "°C"}
